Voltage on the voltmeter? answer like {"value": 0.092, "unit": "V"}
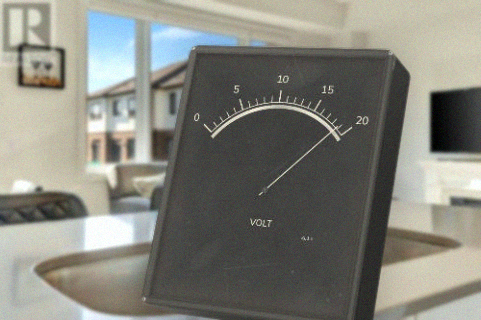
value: {"value": 19, "unit": "V"}
